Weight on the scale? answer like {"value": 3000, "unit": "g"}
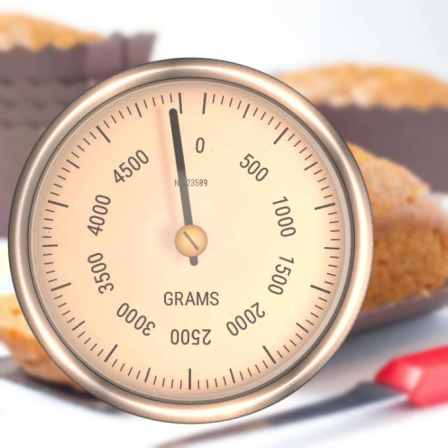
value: {"value": 4950, "unit": "g"}
